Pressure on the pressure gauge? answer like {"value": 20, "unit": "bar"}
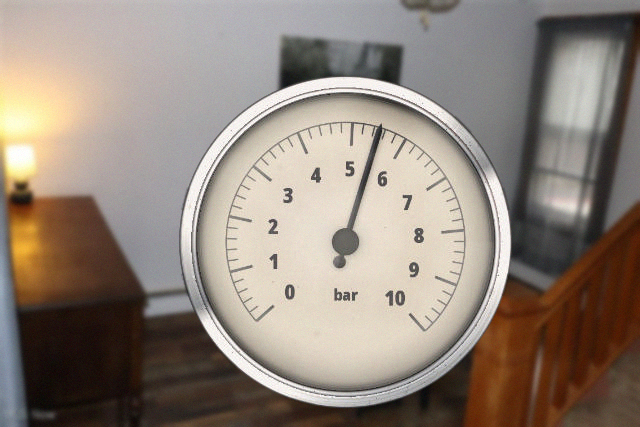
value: {"value": 5.5, "unit": "bar"}
